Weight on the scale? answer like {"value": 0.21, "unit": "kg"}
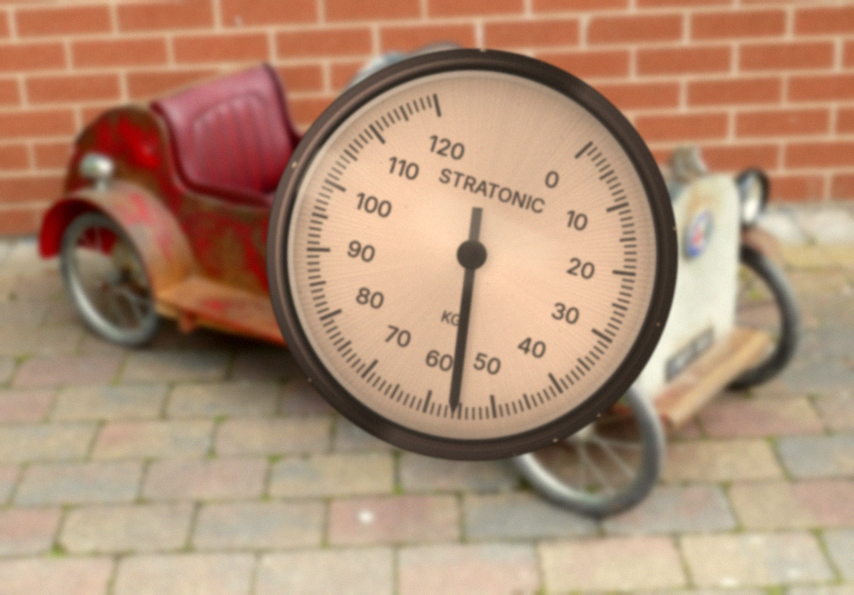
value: {"value": 56, "unit": "kg"}
